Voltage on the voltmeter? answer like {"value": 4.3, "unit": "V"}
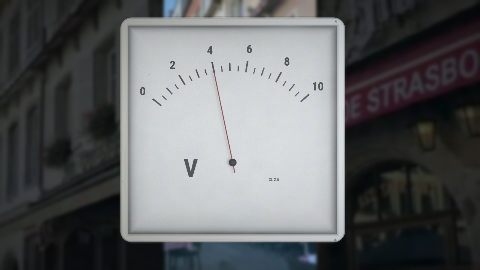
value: {"value": 4, "unit": "V"}
